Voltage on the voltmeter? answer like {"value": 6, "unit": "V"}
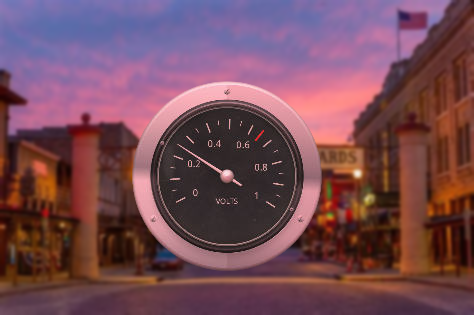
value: {"value": 0.25, "unit": "V"}
